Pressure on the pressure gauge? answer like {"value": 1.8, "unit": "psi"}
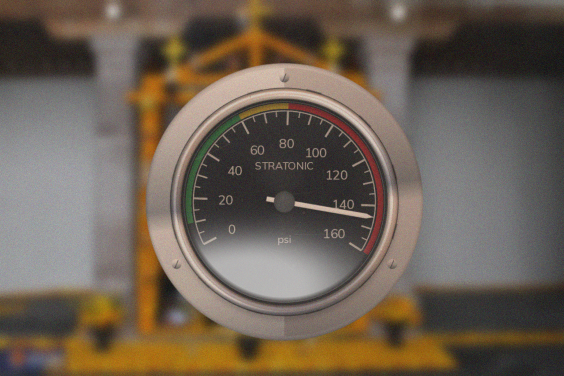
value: {"value": 145, "unit": "psi"}
